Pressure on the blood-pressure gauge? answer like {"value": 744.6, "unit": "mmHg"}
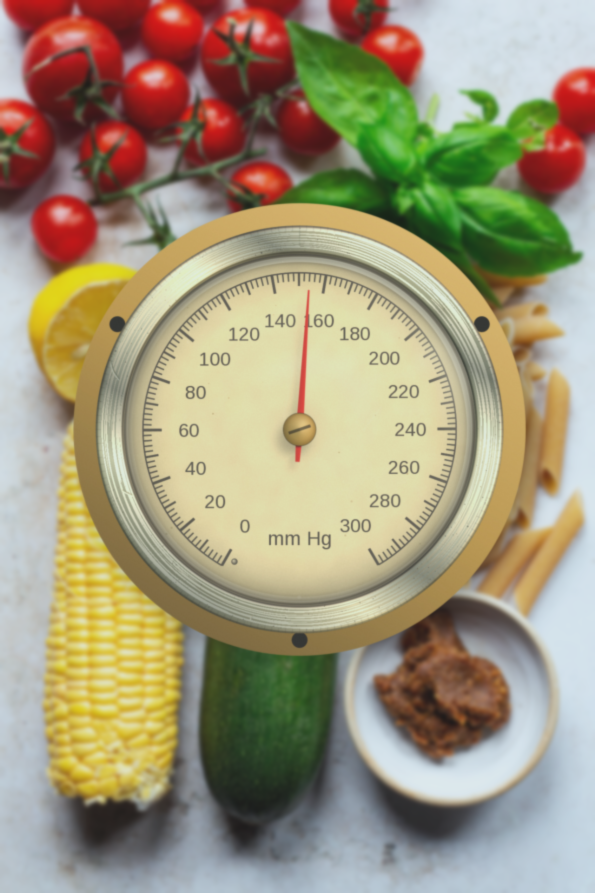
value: {"value": 154, "unit": "mmHg"}
